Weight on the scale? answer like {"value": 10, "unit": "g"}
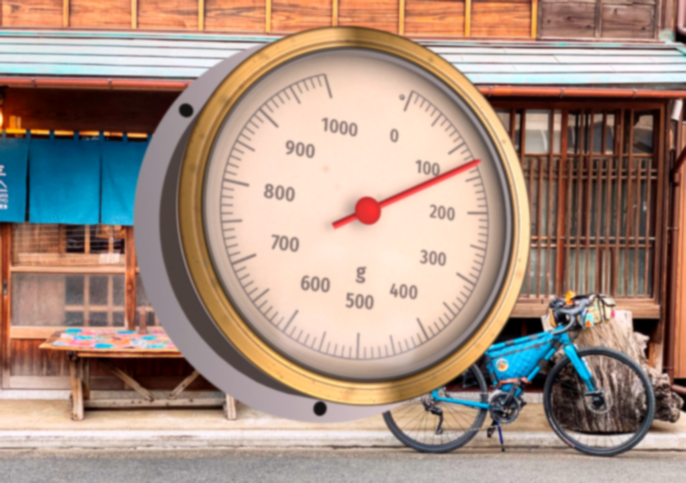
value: {"value": 130, "unit": "g"}
